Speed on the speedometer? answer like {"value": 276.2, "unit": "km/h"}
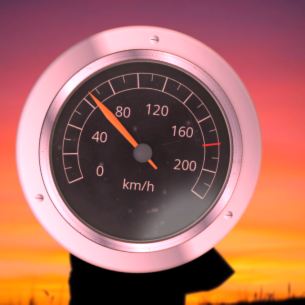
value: {"value": 65, "unit": "km/h"}
